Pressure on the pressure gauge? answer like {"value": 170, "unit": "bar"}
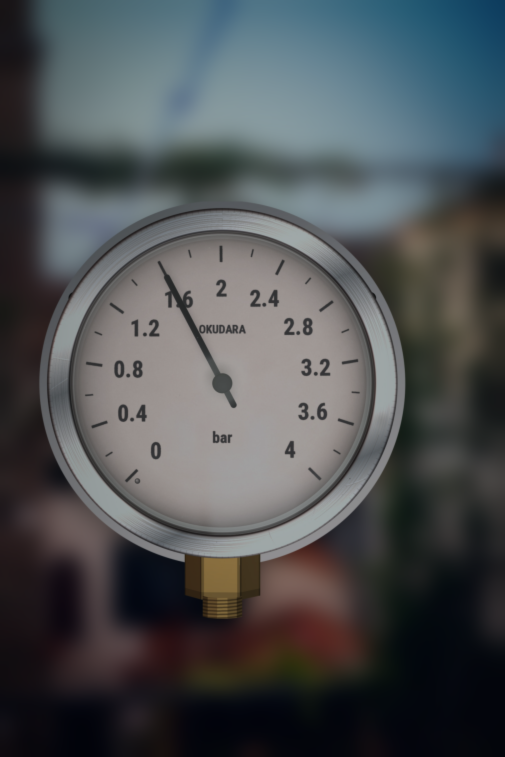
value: {"value": 1.6, "unit": "bar"}
